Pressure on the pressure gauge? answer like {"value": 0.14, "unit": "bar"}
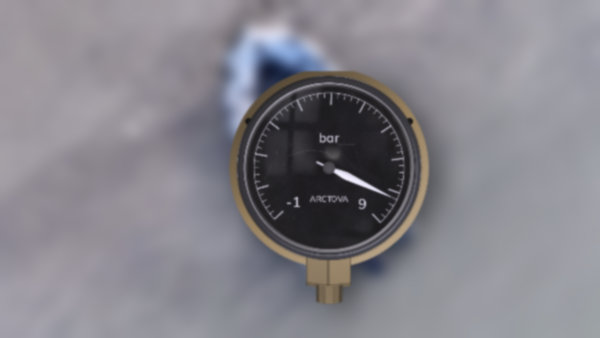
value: {"value": 8.2, "unit": "bar"}
